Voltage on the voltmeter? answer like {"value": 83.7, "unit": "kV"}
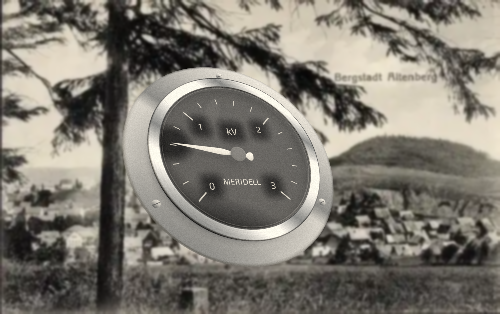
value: {"value": 0.6, "unit": "kV"}
